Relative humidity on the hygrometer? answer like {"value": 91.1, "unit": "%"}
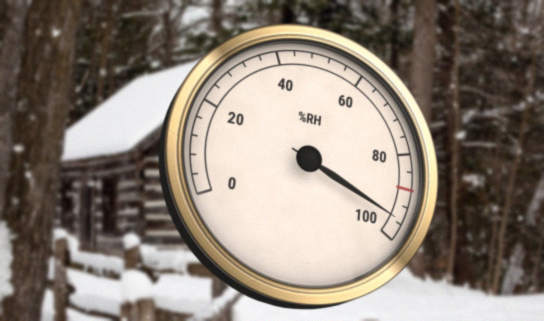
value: {"value": 96, "unit": "%"}
